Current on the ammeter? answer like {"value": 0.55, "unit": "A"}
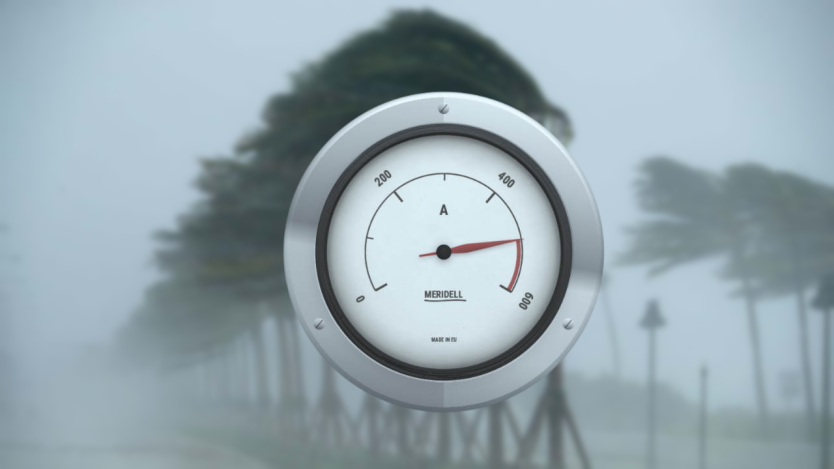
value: {"value": 500, "unit": "A"}
